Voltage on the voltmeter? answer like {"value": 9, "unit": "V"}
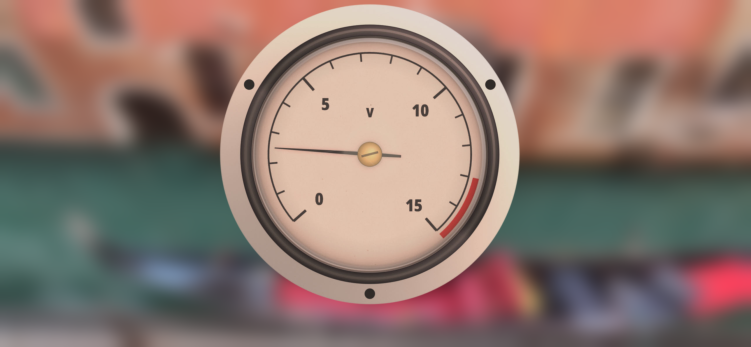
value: {"value": 2.5, "unit": "V"}
